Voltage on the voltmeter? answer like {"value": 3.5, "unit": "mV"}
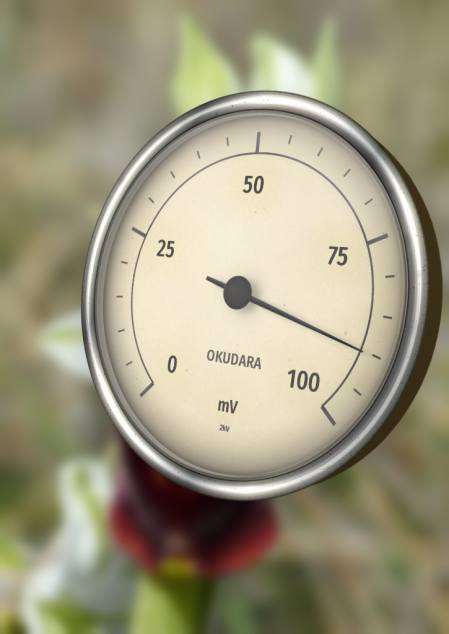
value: {"value": 90, "unit": "mV"}
